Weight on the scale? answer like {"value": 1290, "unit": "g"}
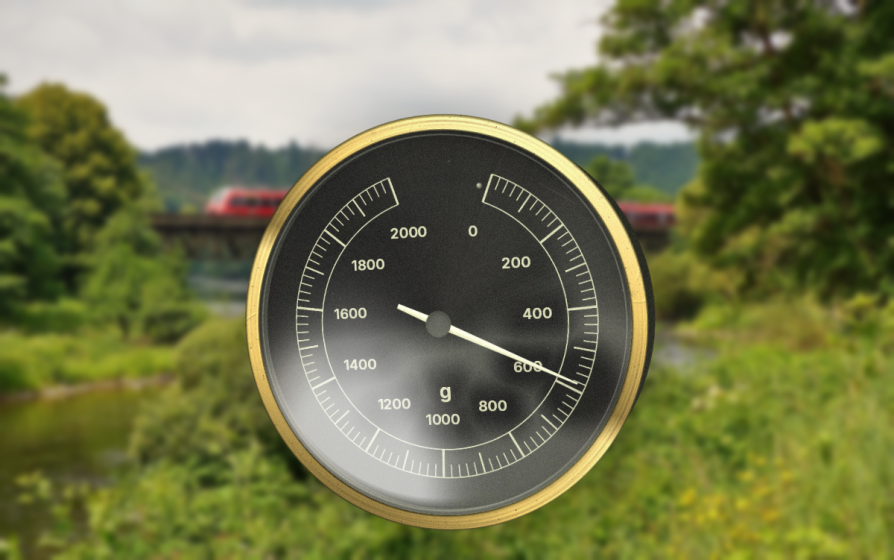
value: {"value": 580, "unit": "g"}
